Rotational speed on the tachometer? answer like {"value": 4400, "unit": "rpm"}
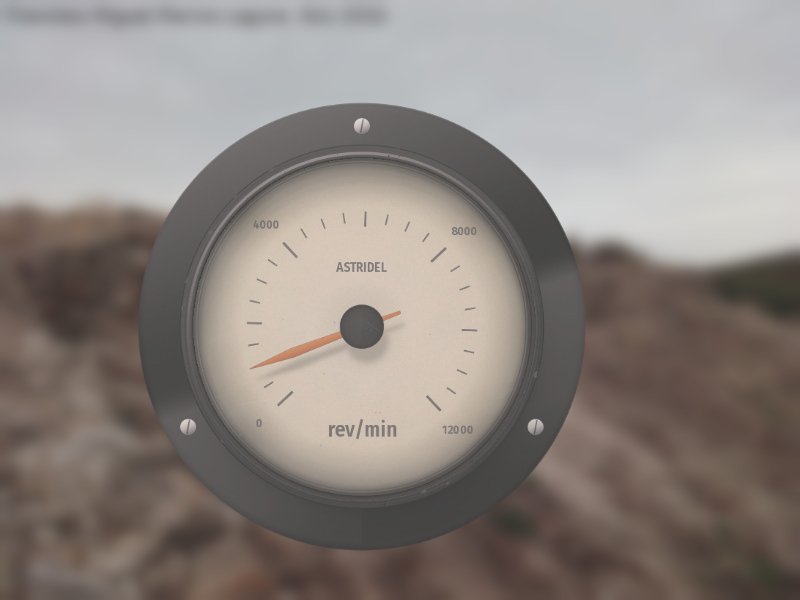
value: {"value": 1000, "unit": "rpm"}
